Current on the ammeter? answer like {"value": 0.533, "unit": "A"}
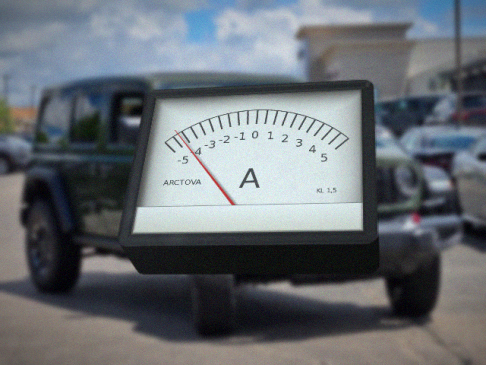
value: {"value": -4.25, "unit": "A"}
